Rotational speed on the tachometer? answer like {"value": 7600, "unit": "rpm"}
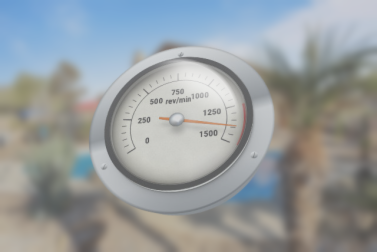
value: {"value": 1400, "unit": "rpm"}
